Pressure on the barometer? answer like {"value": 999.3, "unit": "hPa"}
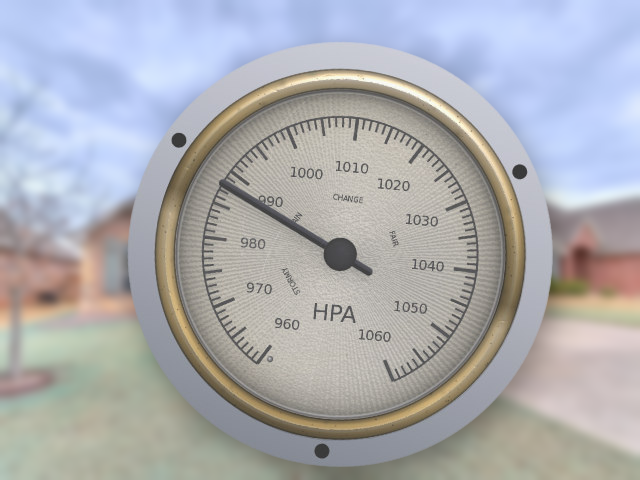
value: {"value": 988, "unit": "hPa"}
